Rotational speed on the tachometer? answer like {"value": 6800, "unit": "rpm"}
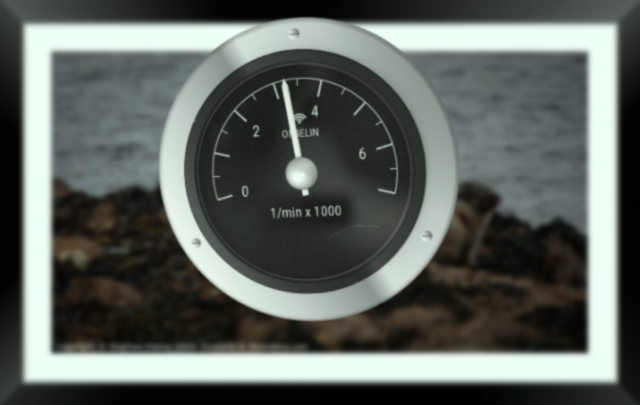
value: {"value": 3250, "unit": "rpm"}
